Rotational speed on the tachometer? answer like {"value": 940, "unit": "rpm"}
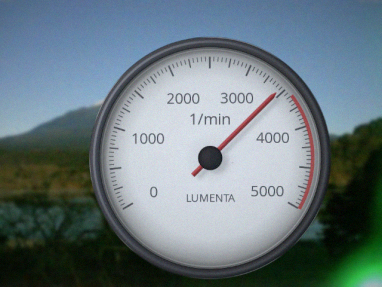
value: {"value": 3450, "unit": "rpm"}
